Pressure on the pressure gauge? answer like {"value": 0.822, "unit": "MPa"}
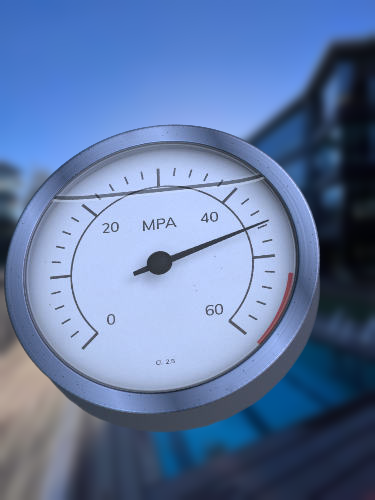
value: {"value": 46, "unit": "MPa"}
